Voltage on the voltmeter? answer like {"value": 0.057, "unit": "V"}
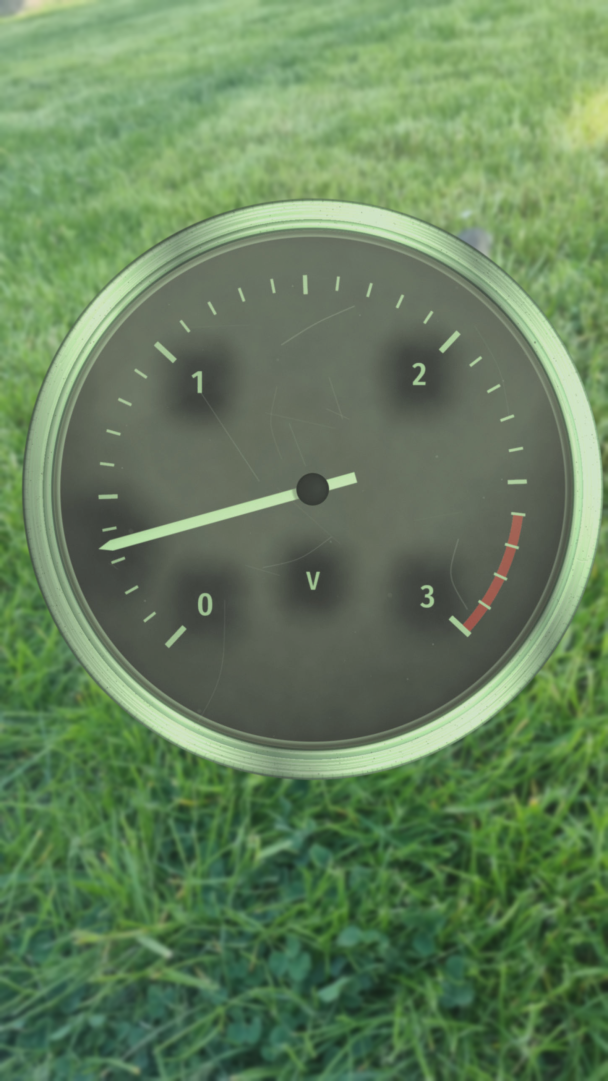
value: {"value": 0.35, "unit": "V"}
